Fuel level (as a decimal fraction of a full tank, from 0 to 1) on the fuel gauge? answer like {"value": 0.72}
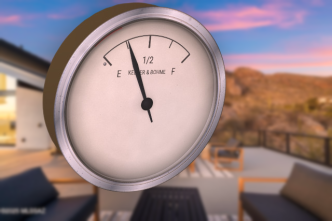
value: {"value": 0.25}
